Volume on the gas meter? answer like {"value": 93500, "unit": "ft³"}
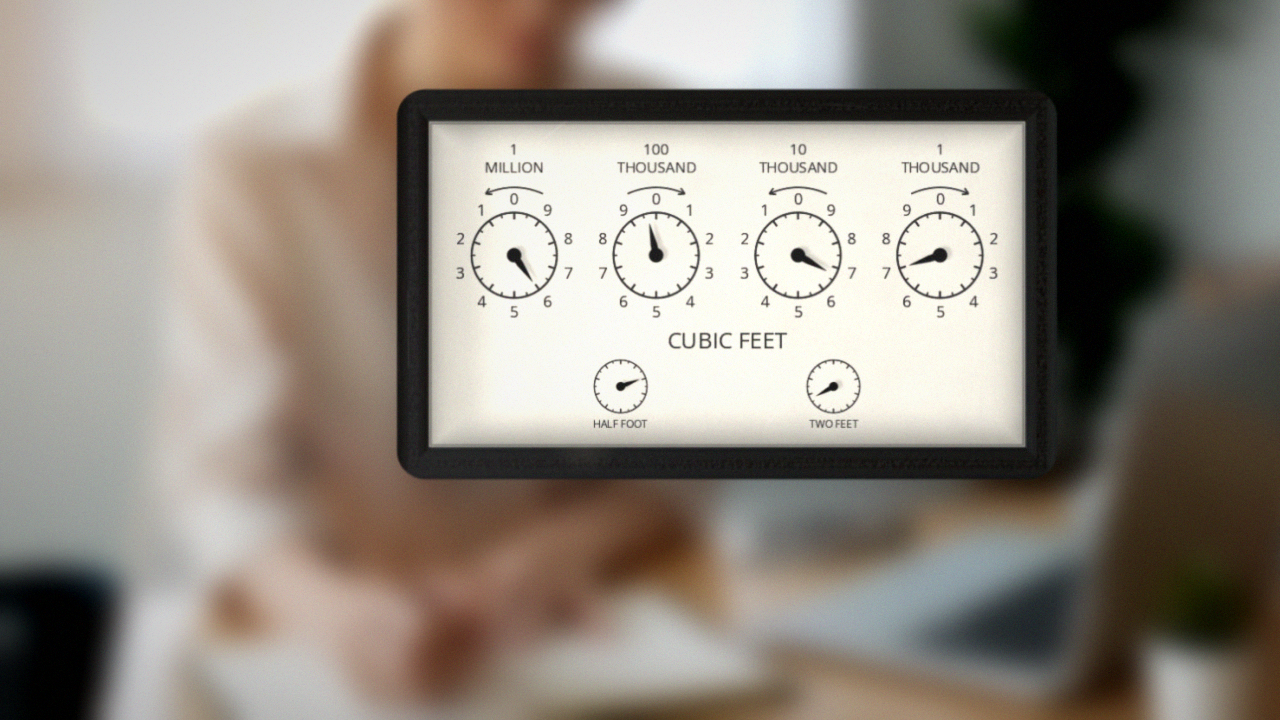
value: {"value": 596700, "unit": "ft³"}
